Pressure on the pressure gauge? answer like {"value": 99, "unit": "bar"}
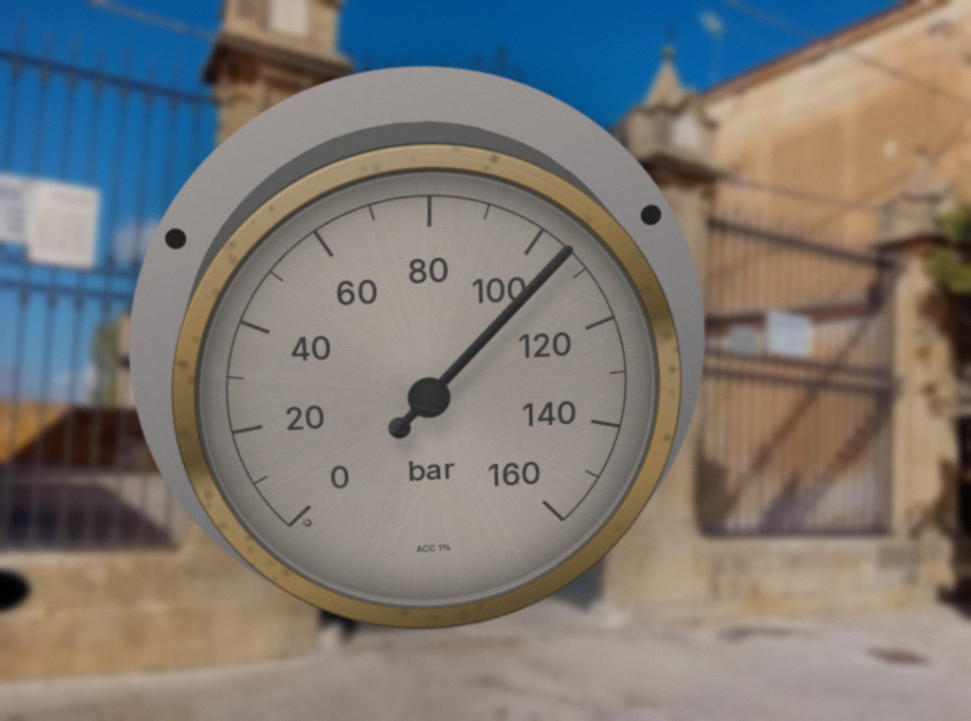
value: {"value": 105, "unit": "bar"}
